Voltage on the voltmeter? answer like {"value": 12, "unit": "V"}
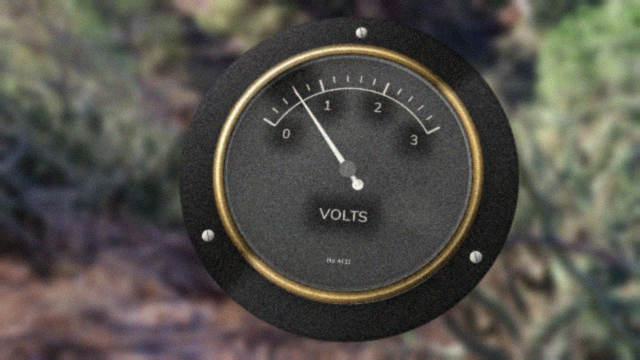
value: {"value": 0.6, "unit": "V"}
